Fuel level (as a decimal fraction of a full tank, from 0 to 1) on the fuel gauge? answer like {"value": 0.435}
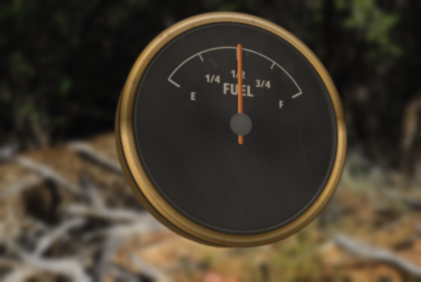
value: {"value": 0.5}
